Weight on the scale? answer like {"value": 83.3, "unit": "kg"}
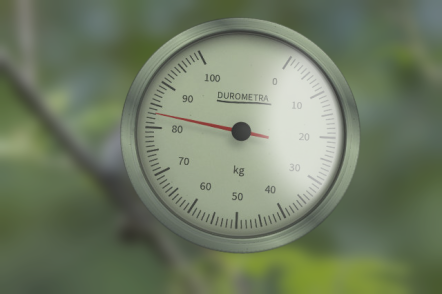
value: {"value": 83, "unit": "kg"}
